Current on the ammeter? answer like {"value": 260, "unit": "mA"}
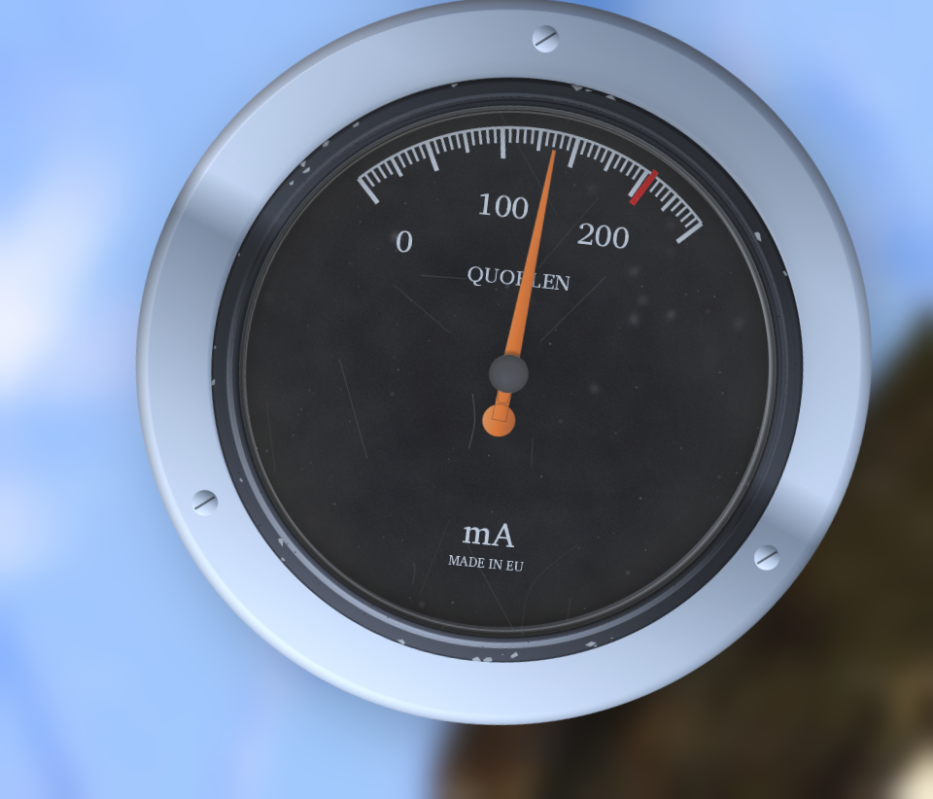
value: {"value": 135, "unit": "mA"}
